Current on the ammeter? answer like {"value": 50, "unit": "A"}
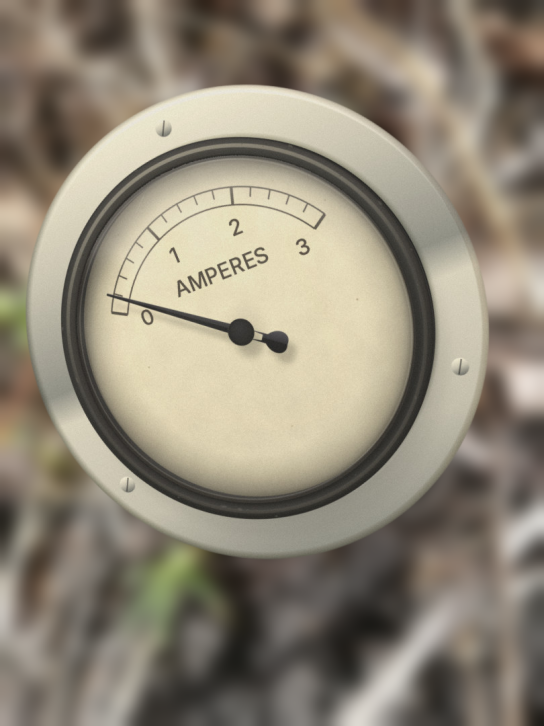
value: {"value": 0.2, "unit": "A"}
